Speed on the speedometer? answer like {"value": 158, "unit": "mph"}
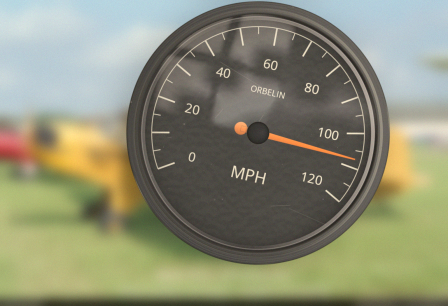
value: {"value": 107.5, "unit": "mph"}
